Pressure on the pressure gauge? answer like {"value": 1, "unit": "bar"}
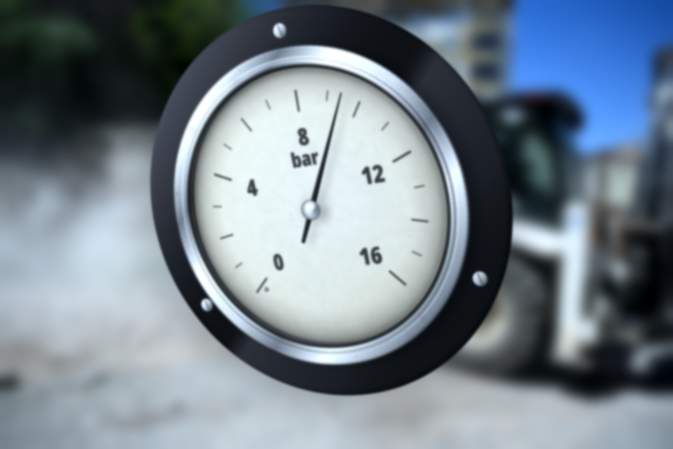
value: {"value": 9.5, "unit": "bar"}
